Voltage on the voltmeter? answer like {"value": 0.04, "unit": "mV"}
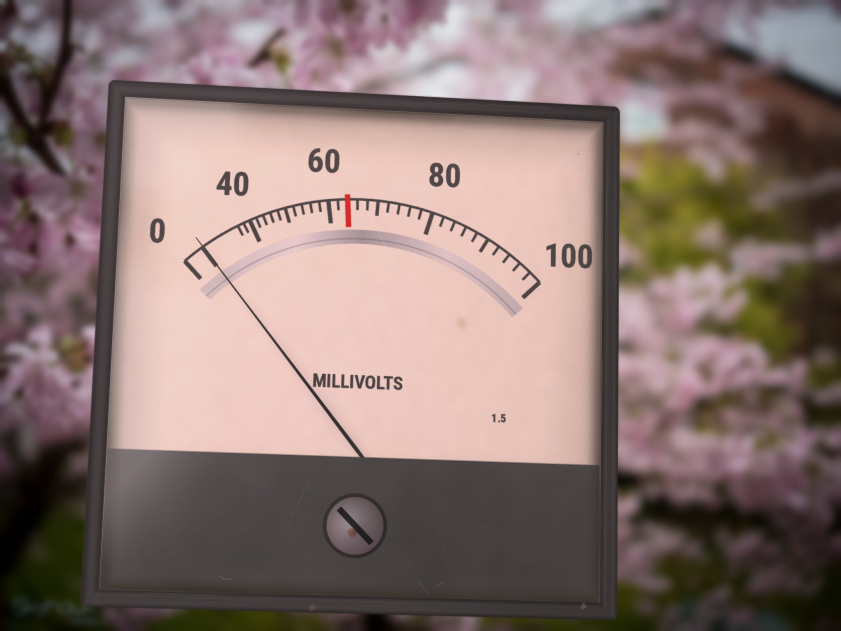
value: {"value": 20, "unit": "mV"}
